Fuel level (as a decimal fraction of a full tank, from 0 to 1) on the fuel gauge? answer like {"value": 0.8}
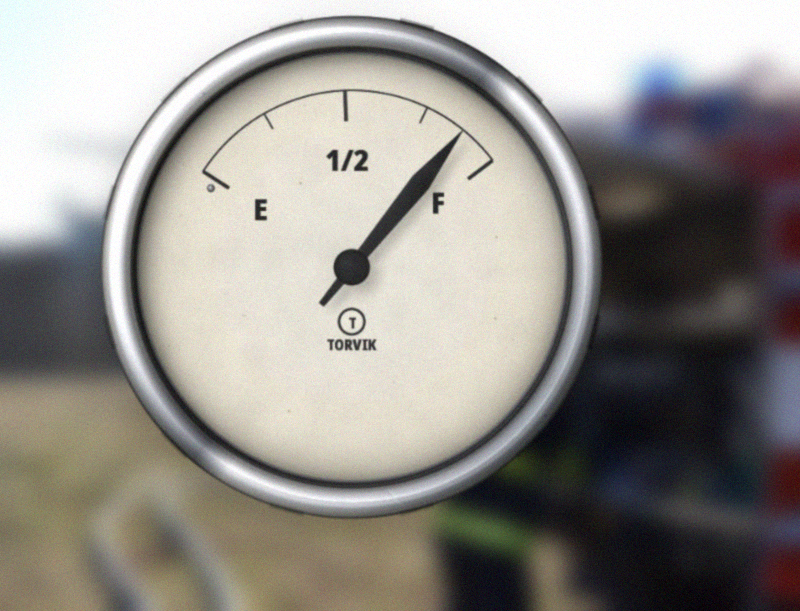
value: {"value": 0.875}
